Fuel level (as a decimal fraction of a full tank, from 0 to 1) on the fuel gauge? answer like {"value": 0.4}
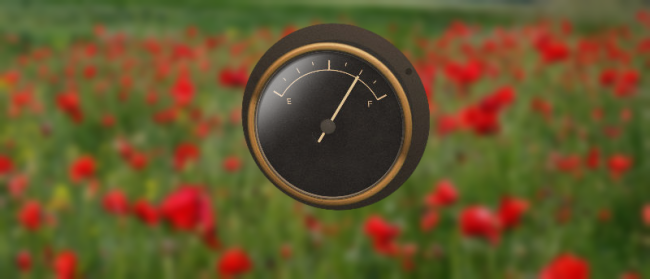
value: {"value": 0.75}
